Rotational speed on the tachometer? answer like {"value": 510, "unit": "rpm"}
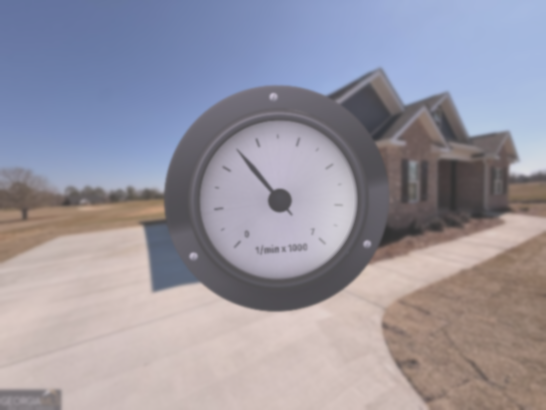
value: {"value": 2500, "unit": "rpm"}
